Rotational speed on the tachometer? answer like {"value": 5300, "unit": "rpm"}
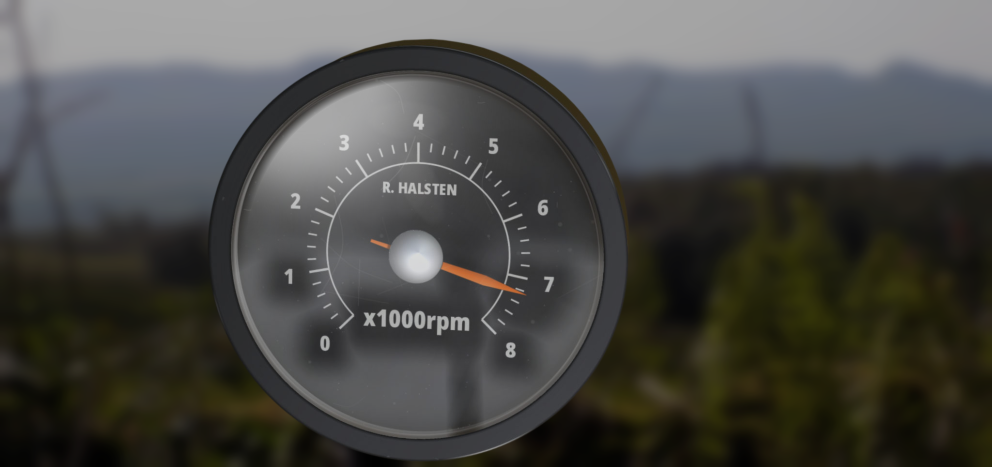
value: {"value": 7200, "unit": "rpm"}
